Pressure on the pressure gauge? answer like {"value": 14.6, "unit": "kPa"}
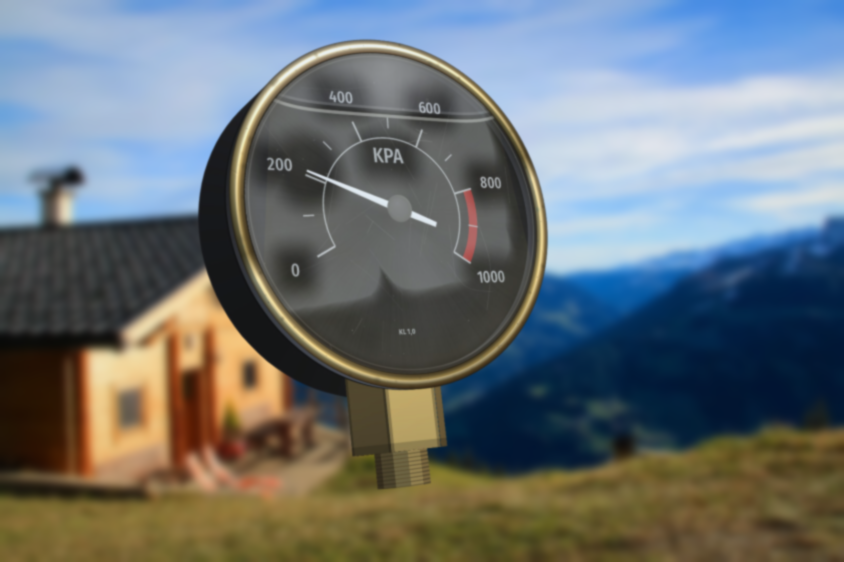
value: {"value": 200, "unit": "kPa"}
